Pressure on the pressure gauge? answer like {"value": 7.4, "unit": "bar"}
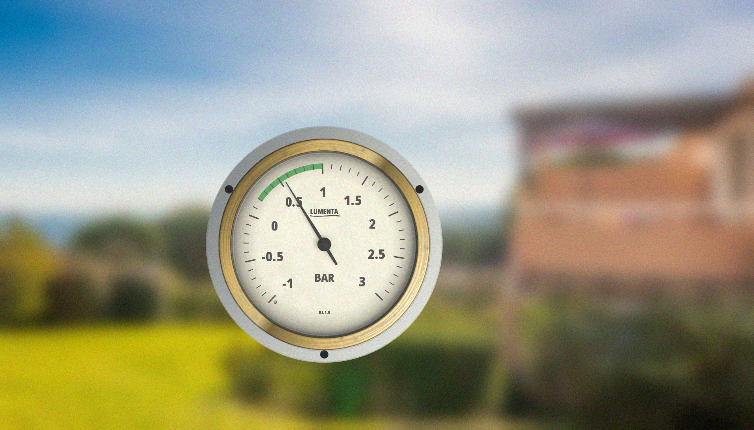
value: {"value": 0.55, "unit": "bar"}
